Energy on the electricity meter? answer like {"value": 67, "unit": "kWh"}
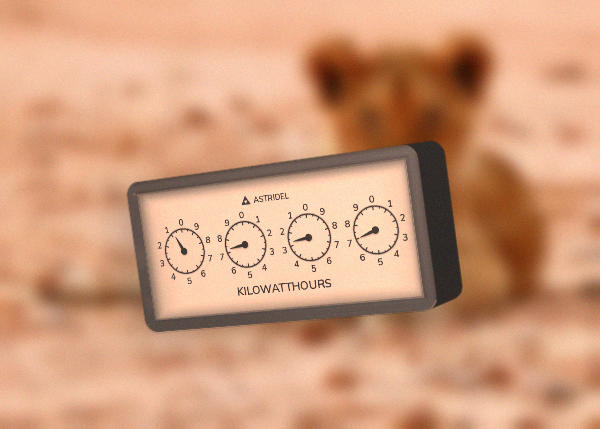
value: {"value": 727, "unit": "kWh"}
